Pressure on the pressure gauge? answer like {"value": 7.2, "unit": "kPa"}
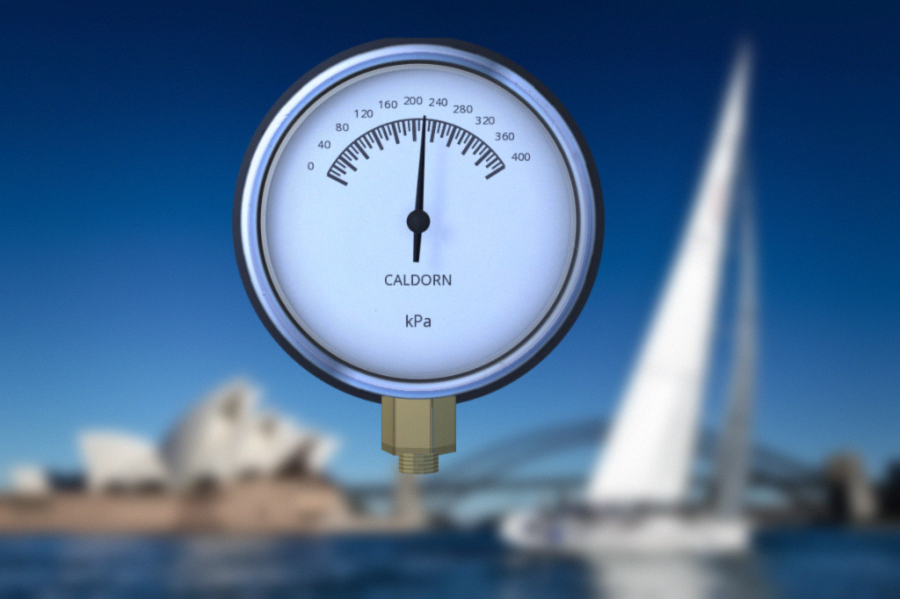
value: {"value": 220, "unit": "kPa"}
